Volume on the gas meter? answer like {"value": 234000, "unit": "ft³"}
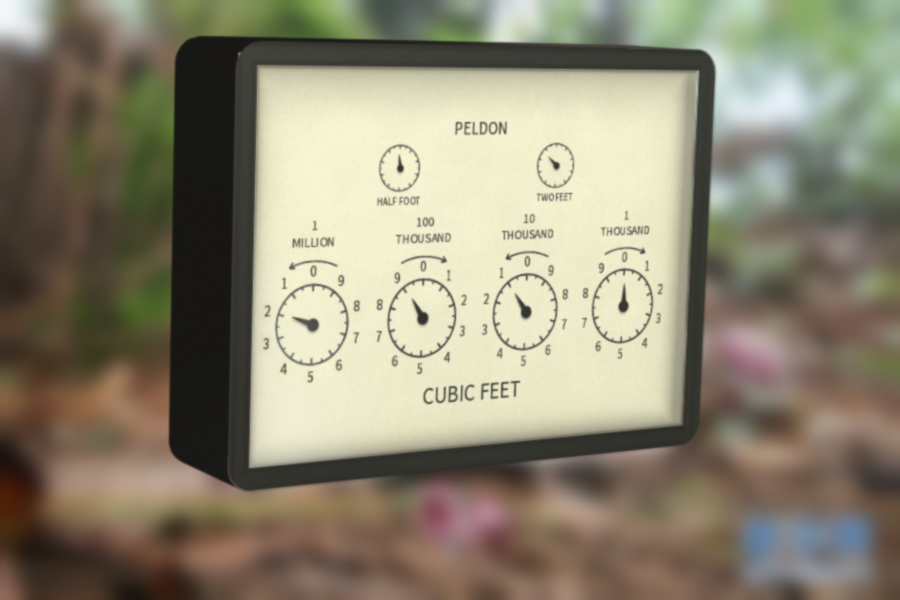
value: {"value": 191000, "unit": "ft³"}
